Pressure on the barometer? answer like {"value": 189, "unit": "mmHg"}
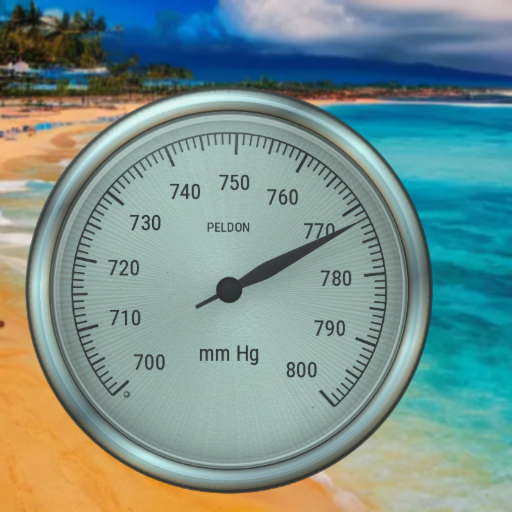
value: {"value": 772, "unit": "mmHg"}
